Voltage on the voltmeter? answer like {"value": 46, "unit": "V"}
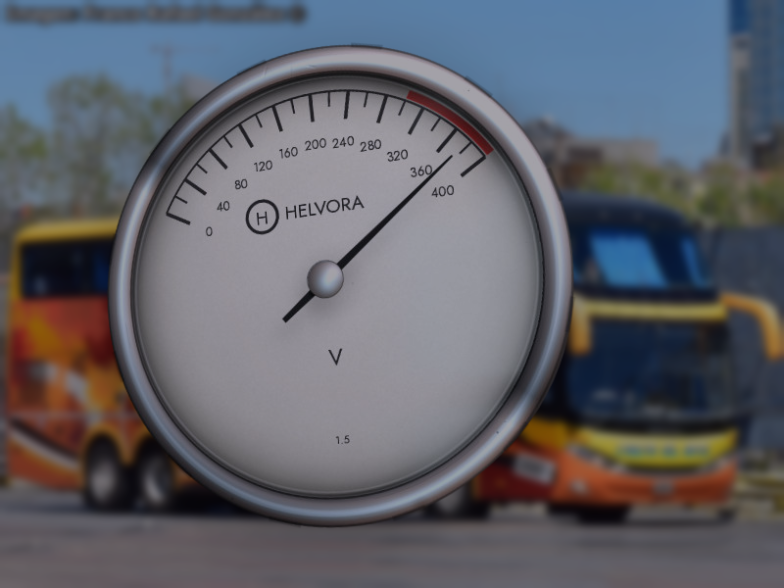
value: {"value": 380, "unit": "V"}
